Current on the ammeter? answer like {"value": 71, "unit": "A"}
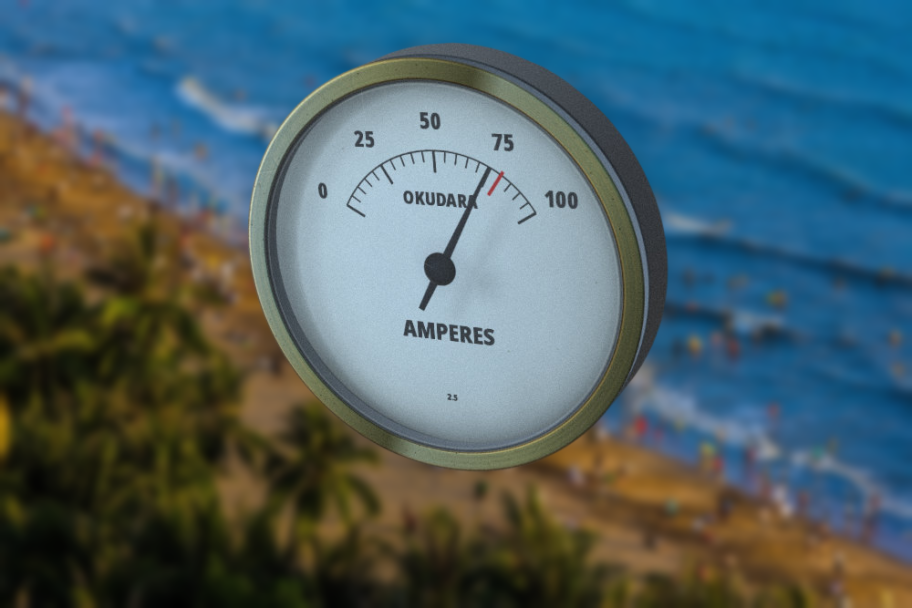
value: {"value": 75, "unit": "A"}
